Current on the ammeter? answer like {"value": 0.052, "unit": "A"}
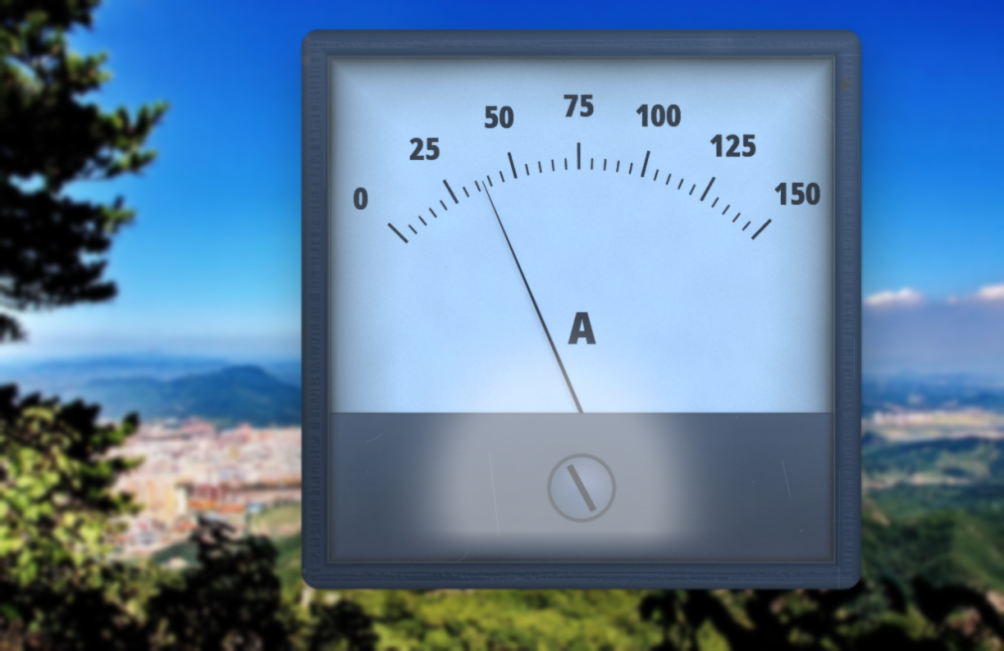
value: {"value": 37.5, "unit": "A"}
